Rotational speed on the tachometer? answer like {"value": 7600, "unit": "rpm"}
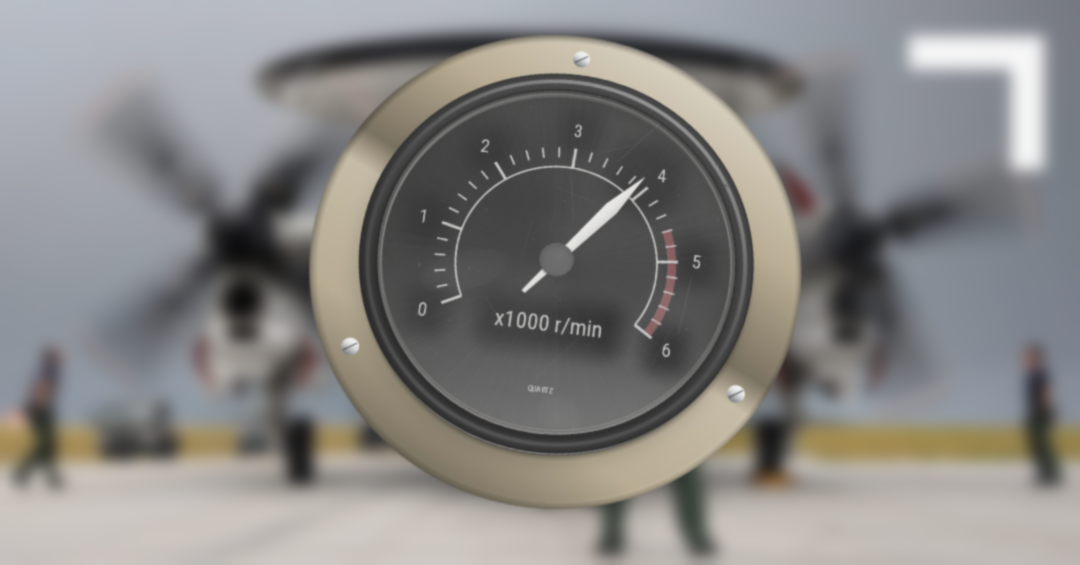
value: {"value": 3900, "unit": "rpm"}
